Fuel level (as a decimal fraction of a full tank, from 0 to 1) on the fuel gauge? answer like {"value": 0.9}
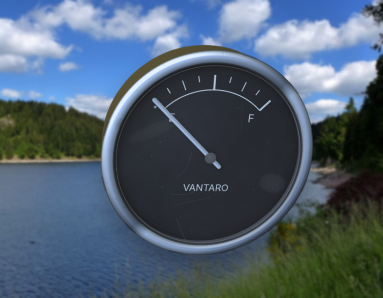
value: {"value": 0}
